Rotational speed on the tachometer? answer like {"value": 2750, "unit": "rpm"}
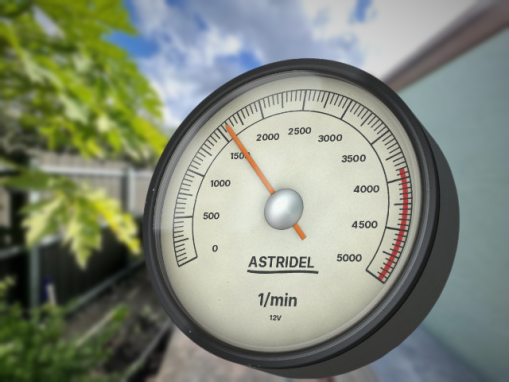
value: {"value": 1600, "unit": "rpm"}
